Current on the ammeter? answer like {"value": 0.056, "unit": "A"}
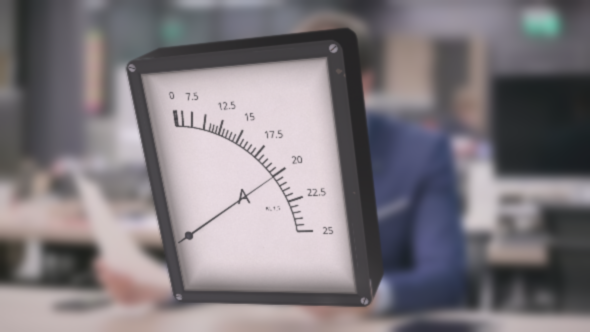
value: {"value": 20, "unit": "A"}
